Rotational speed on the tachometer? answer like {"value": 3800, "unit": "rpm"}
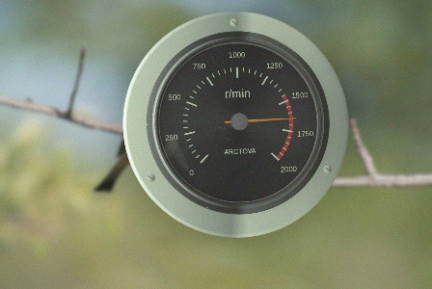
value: {"value": 1650, "unit": "rpm"}
